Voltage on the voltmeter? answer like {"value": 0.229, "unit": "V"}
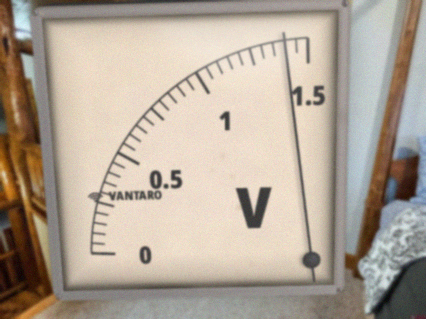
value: {"value": 1.4, "unit": "V"}
